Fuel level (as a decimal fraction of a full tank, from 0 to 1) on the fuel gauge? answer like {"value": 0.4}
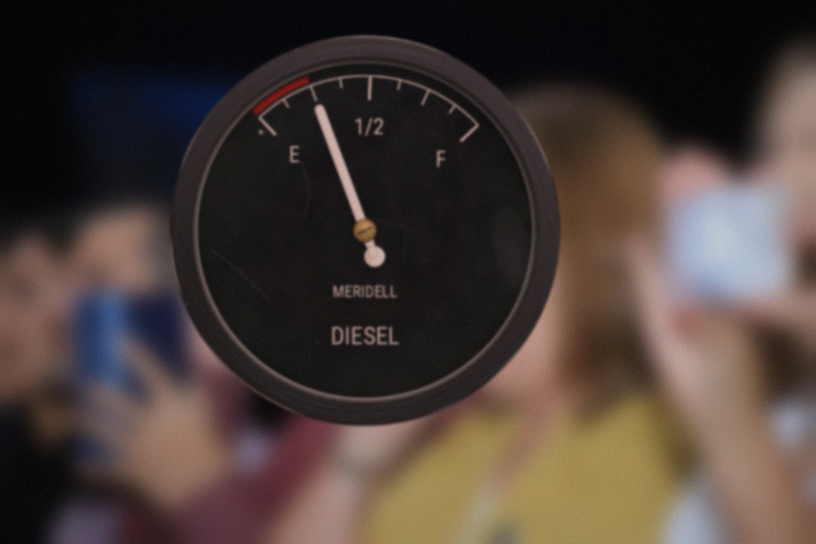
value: {"value": 0.25}
